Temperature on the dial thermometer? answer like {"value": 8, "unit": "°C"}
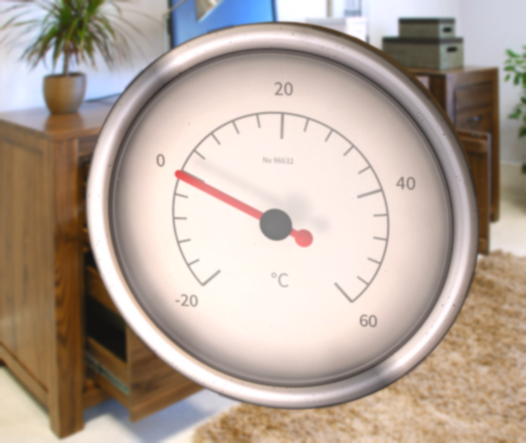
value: {"value": 0, "unit": "°C"}
